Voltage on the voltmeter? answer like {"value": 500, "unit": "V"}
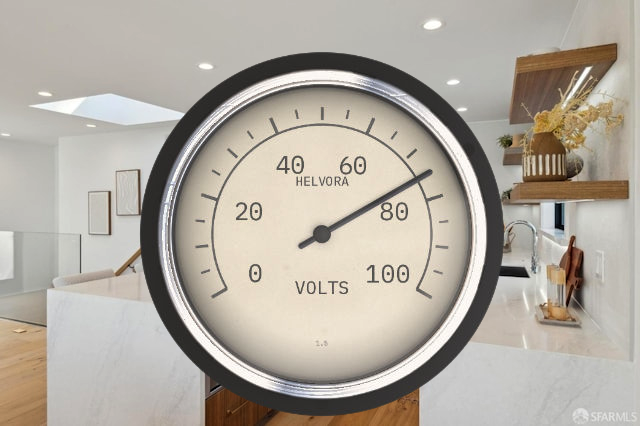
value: {"value": 75, "unit": "V"}
